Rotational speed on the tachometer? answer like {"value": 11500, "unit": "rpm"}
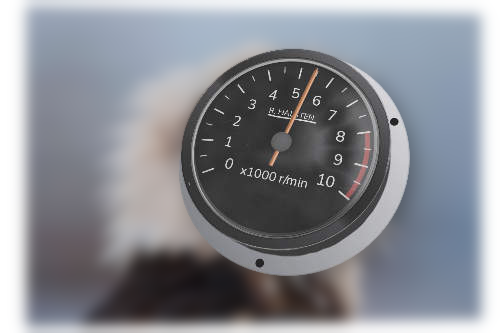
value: {"value": 5500, "unit": "rpm"}
